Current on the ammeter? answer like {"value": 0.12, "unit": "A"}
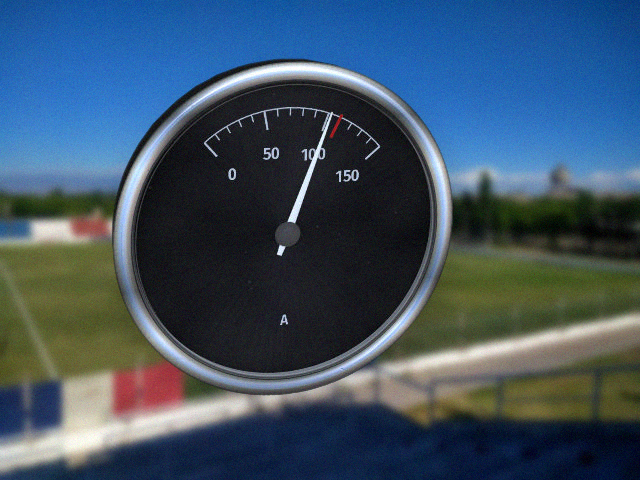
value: {"value": 100, "unit": "A"}
